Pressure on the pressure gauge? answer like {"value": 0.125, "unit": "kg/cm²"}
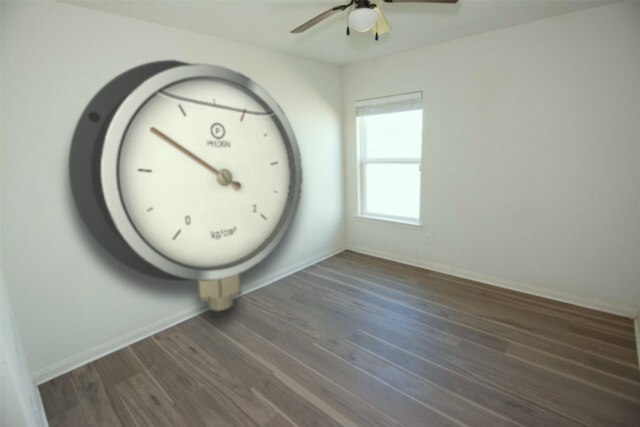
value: {"value": 0.6, "unit": "kg/cm²"}
